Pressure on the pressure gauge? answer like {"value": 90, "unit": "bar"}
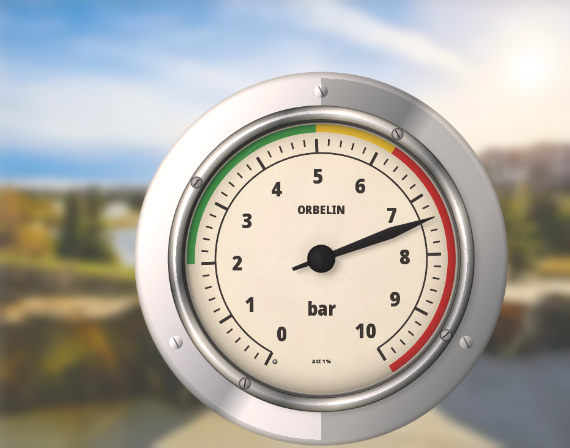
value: {"value": 7.4, "unit": "bar"}
